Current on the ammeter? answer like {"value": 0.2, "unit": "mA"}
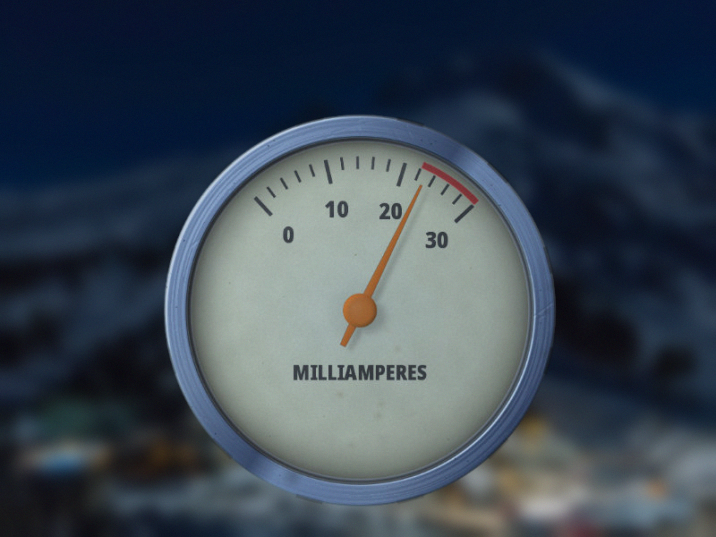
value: {"value": 23, "unit": "mA"}
